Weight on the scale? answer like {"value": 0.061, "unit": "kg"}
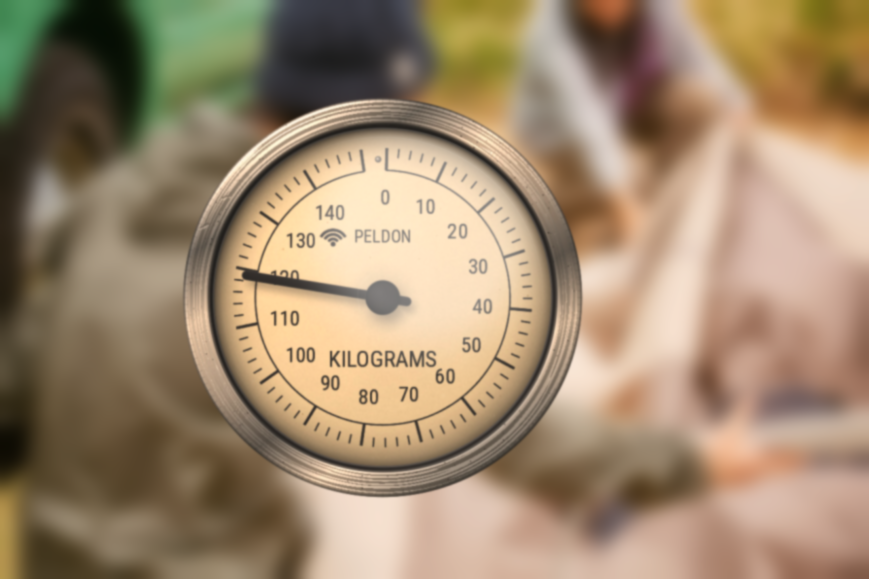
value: {"value": 119, "unit": "kg"}
